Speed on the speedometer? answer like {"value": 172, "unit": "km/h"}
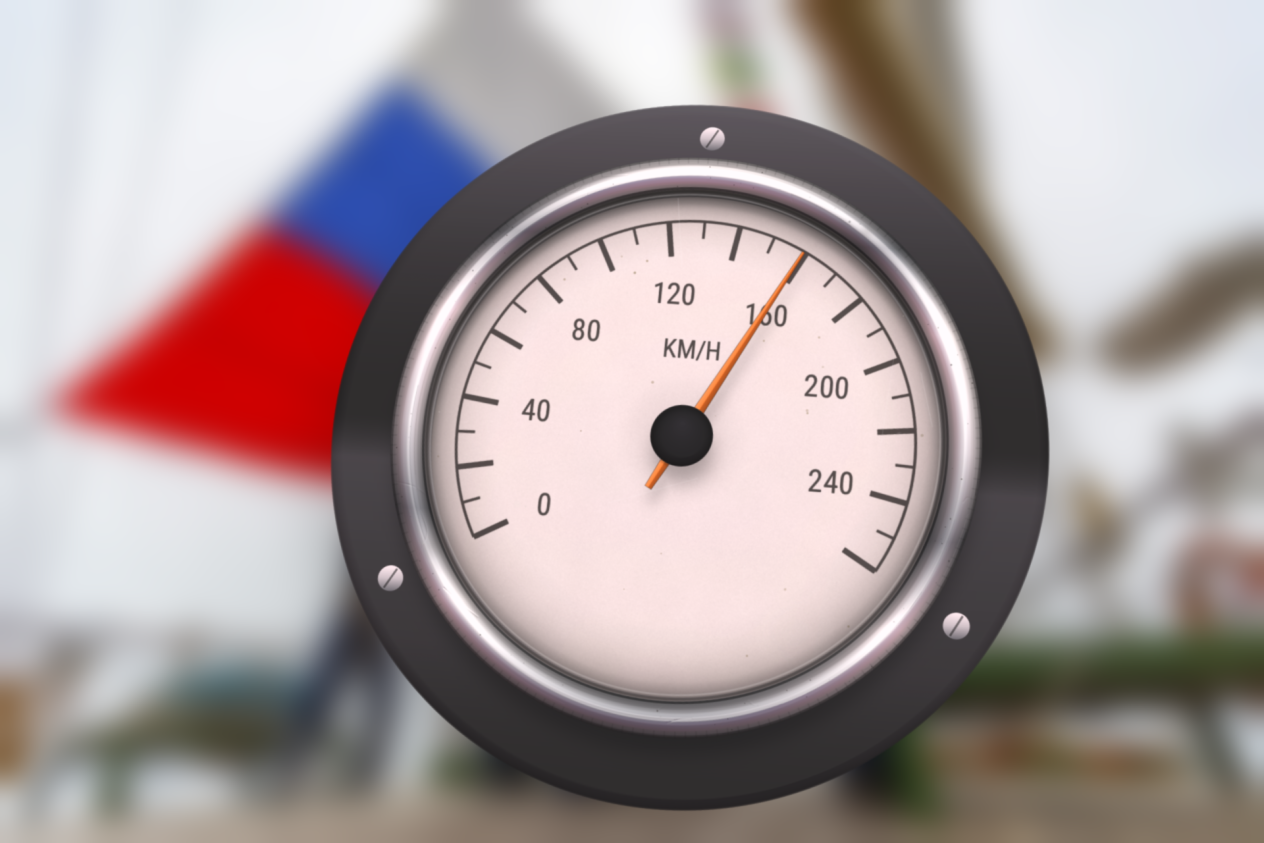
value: {"value": 160, "unit": "km/h"}
